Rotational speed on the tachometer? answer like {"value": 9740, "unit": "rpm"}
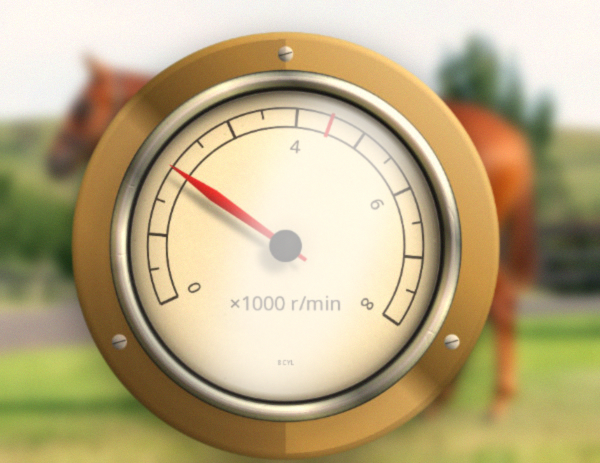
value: {"value": 2000, "unit": "rpm"}
